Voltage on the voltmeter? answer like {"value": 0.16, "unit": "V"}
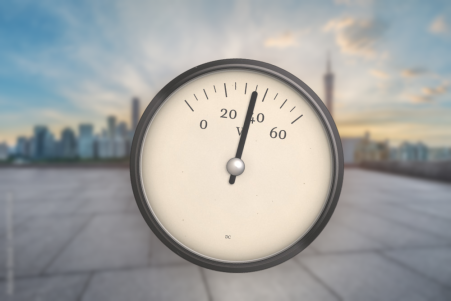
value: {"value": 35, "unit": "V"}
